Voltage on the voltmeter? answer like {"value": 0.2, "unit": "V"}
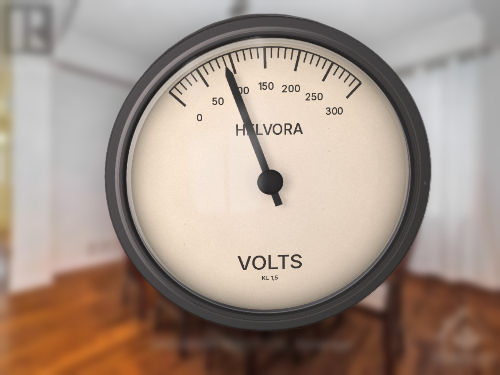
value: {"value": 90, "unit": "V"}
